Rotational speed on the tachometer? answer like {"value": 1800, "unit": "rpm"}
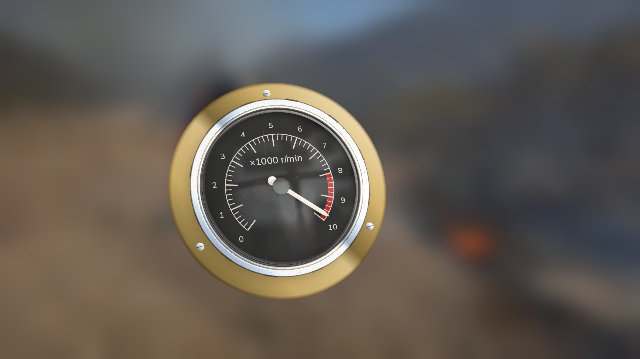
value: {"value": 9800, "unit": "rpm"}
